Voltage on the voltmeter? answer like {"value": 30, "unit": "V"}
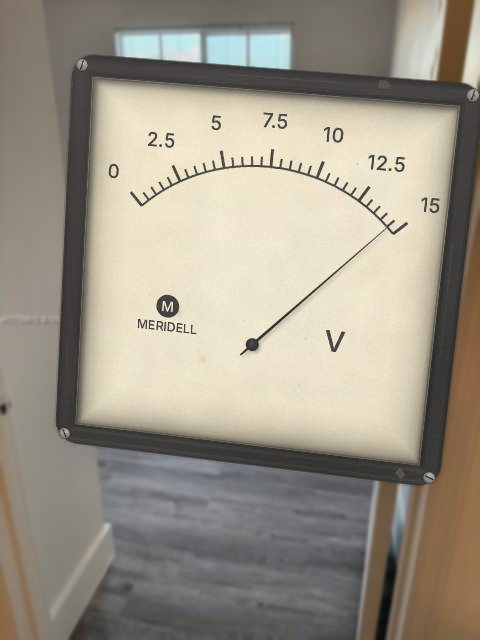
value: {"value": 14.5, "unit": "V"}
